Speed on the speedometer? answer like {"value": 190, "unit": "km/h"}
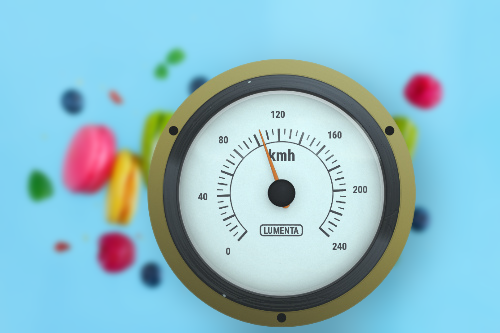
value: {"value": 105, "unit": "km/h"}
